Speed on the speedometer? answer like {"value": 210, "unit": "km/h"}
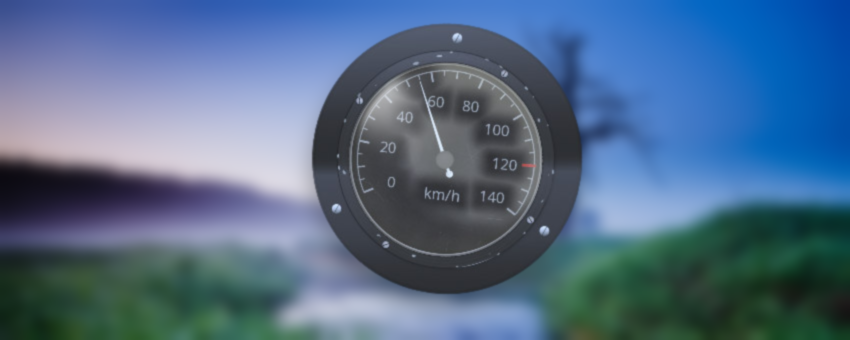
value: {"value": 55, "unit": "km/h"}
